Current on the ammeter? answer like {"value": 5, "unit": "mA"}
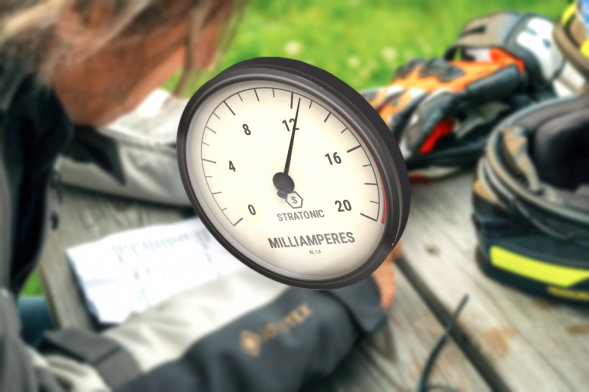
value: {"value": 12.5, "unit": "mA"}
